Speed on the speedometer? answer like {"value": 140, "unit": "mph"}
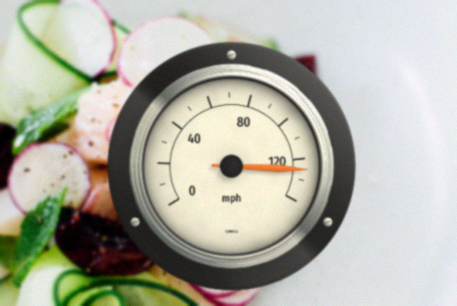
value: {"value": 125, "unit": "mph"}
